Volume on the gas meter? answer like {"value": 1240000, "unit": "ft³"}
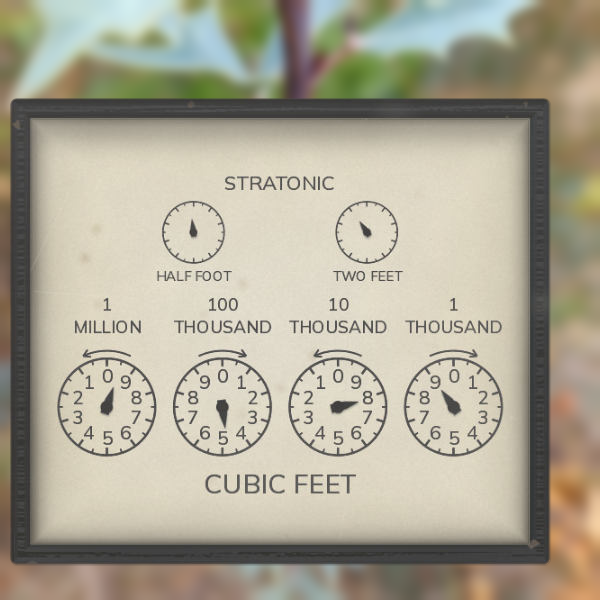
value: {"value": 947900, "unit": "ft³"}
